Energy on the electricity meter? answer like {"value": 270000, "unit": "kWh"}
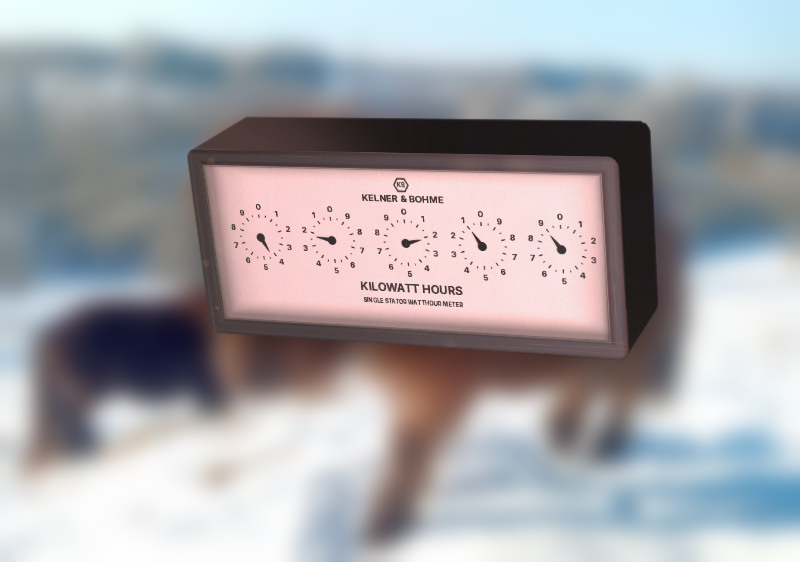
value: {"value": 42209, "unit": "kWh"}
